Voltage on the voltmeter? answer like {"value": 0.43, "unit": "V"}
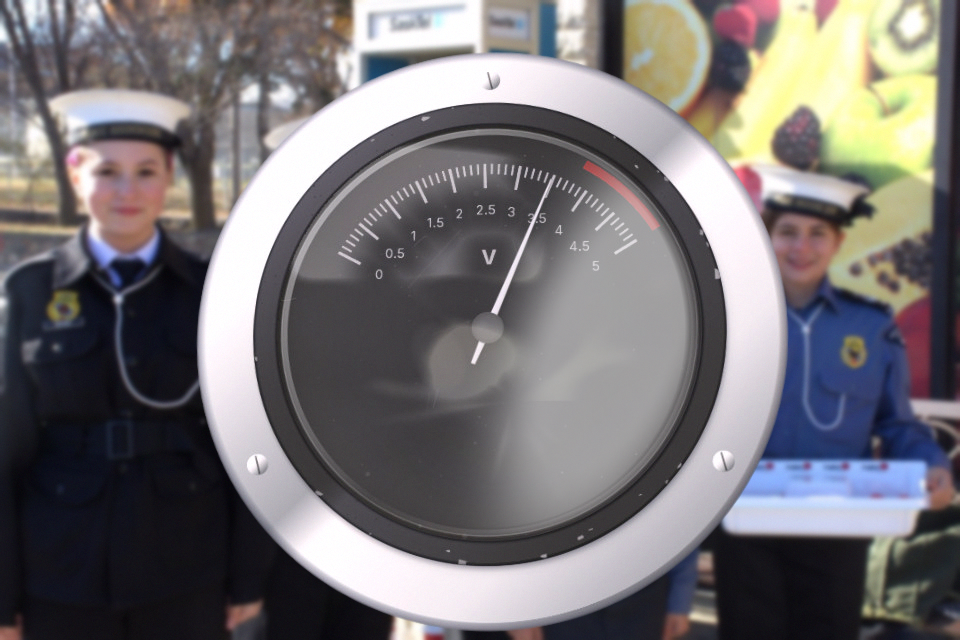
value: {"value": 3.5, "unit": "V"}
